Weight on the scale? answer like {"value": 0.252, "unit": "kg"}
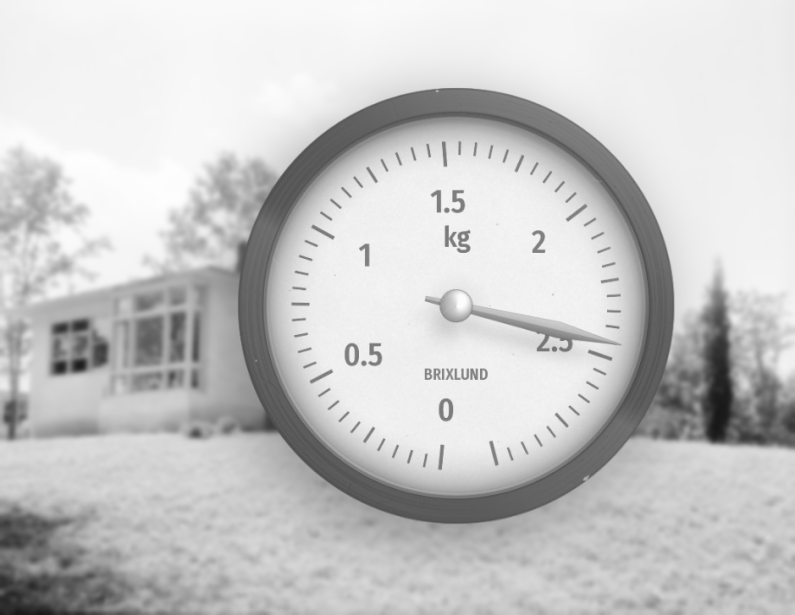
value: {"value": 2.45, "unit": "kg"}
